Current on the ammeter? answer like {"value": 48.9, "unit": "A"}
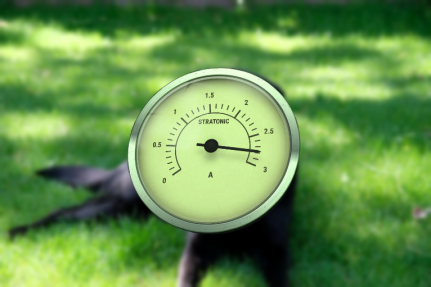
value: {"value": 2.8, "unit": "A"}
